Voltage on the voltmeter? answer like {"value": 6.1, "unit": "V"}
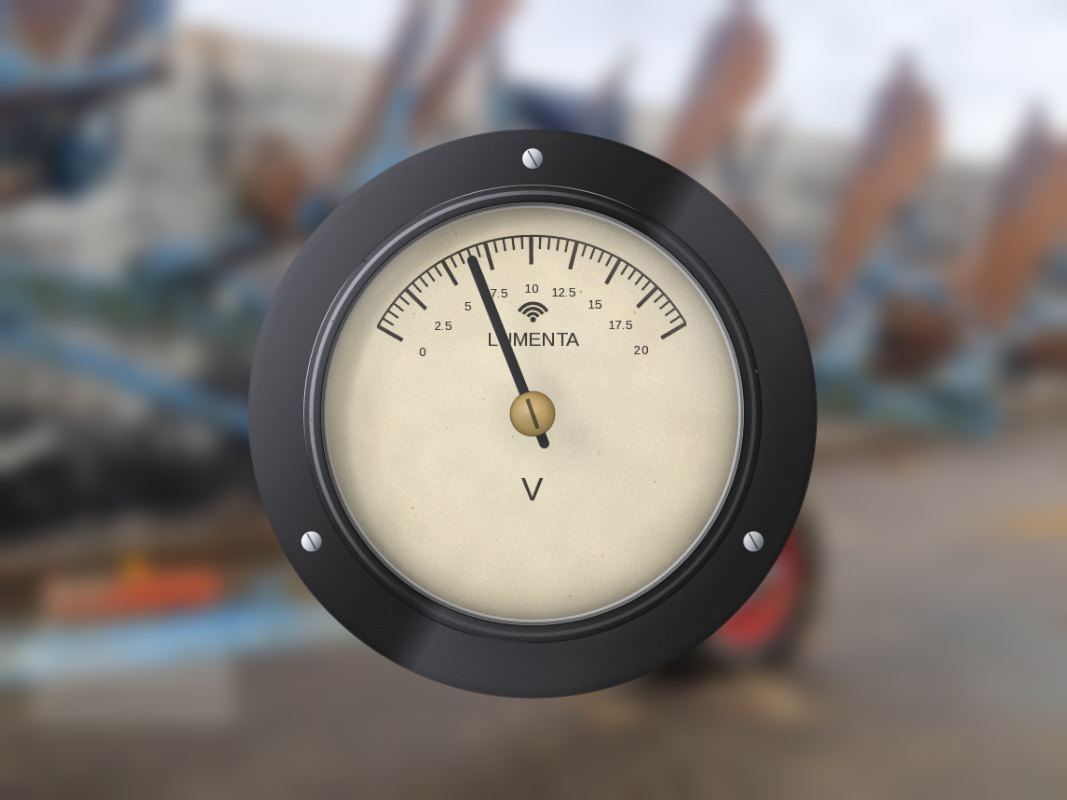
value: {"value": 6.5, "unit": "V"}
